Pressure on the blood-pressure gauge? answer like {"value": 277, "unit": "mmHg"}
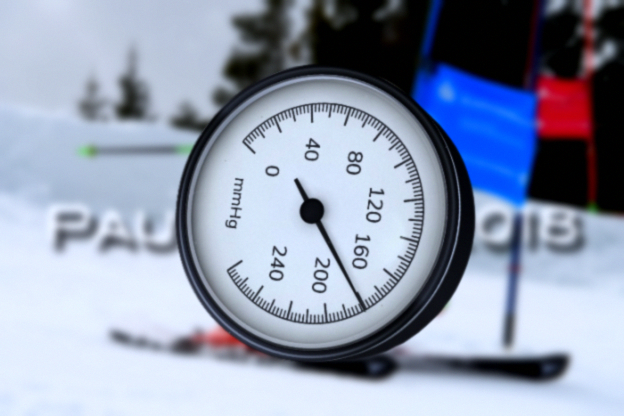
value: {"value": 180, "unit": "mmHg"}
